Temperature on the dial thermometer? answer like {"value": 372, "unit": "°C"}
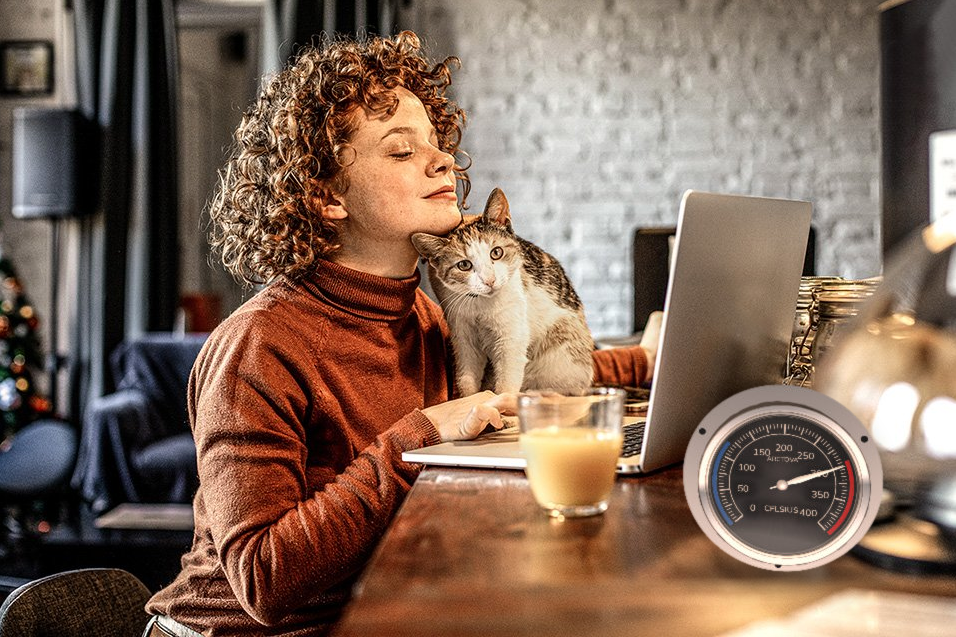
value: {"value": 300, "unit": "°C"}
